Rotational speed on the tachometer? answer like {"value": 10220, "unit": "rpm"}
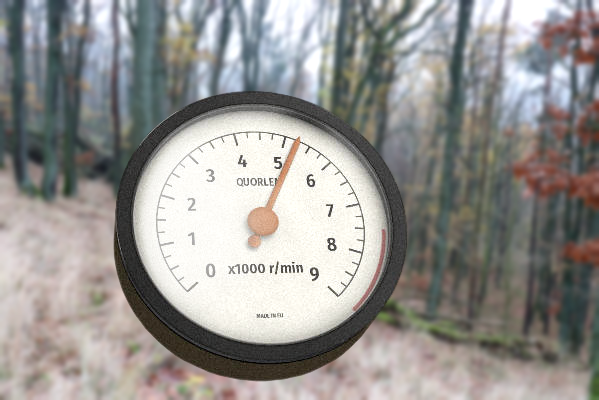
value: {"value": 5250, "unit": "rpm"}
